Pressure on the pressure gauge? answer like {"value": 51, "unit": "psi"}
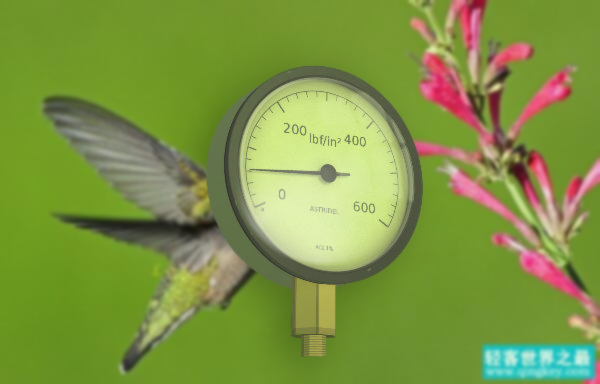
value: {"value": 60, "unit": "psi"}
